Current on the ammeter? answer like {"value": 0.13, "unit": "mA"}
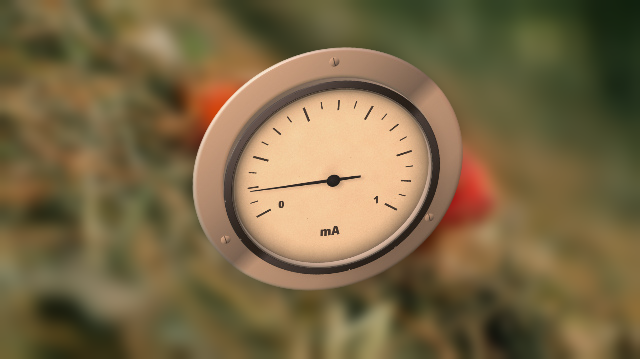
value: {"value": 0.1, "unit": "mA"}
